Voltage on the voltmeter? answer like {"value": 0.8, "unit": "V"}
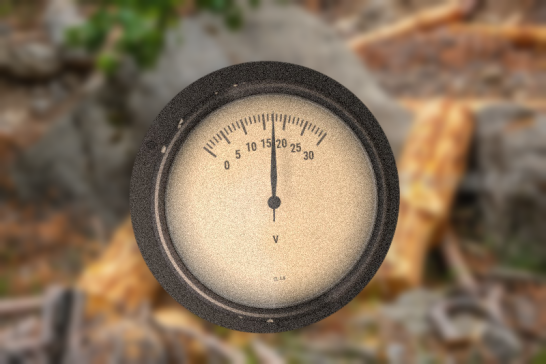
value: {"value": 17, "unit": "V"}
